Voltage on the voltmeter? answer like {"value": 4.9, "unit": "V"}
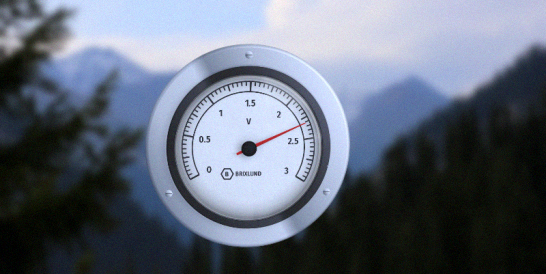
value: {"value": 2.3, "unit": "V"}
